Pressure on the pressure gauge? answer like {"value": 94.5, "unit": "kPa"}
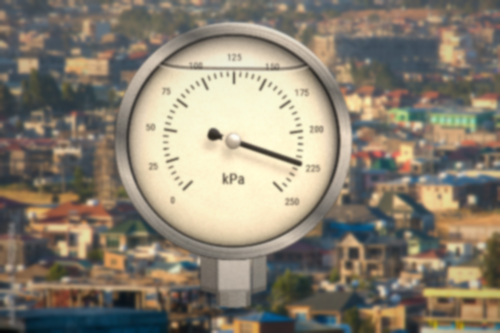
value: {"value": 225, "unit": "kPa"}
